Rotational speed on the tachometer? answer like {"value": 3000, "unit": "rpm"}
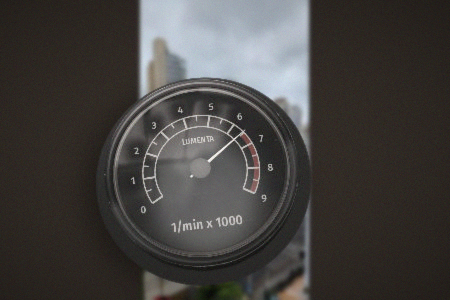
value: {"value": 6500, "unit": "rpm"}
